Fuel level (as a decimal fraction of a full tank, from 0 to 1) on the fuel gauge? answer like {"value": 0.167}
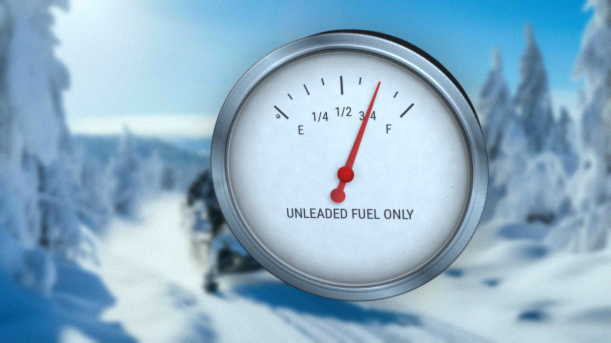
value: {"value": 0.75}
